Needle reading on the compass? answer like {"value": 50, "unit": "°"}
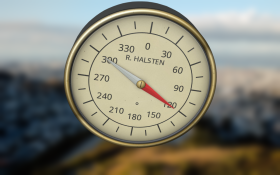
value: {"value": 120, "unit": "°"}
